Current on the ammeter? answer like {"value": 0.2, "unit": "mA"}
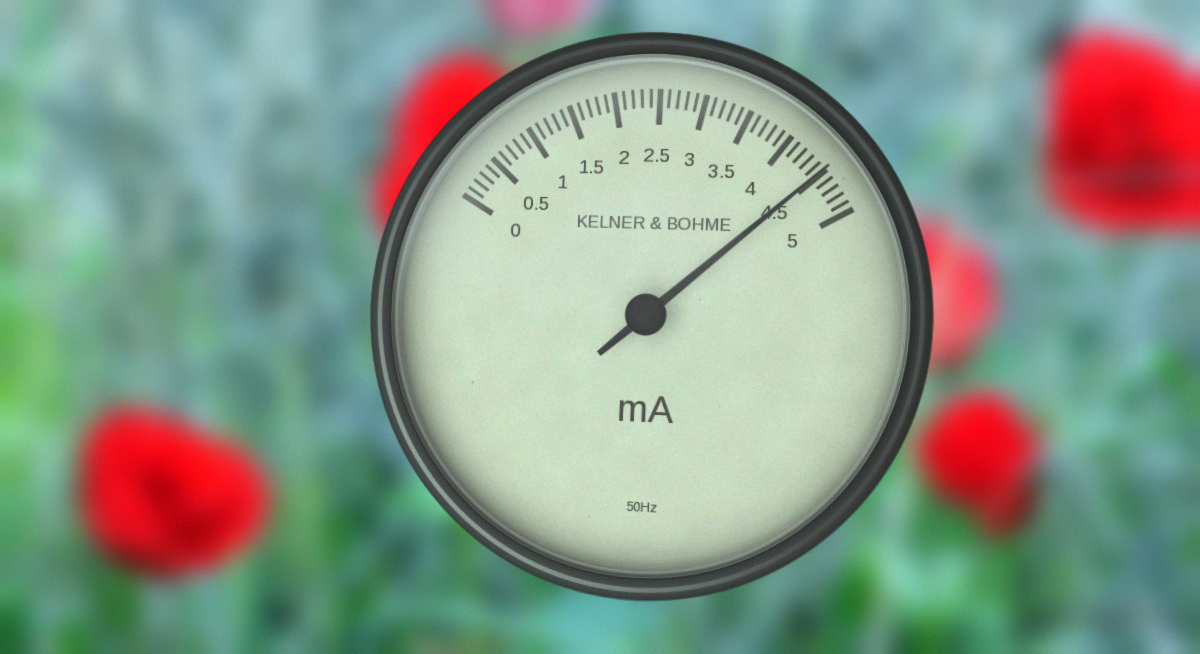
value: {"value": 4.5, "unit": "mA"}
